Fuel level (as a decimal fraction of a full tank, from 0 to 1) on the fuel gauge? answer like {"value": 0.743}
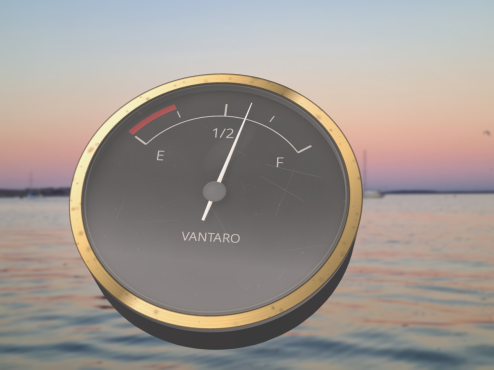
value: {"value": 0.625}
